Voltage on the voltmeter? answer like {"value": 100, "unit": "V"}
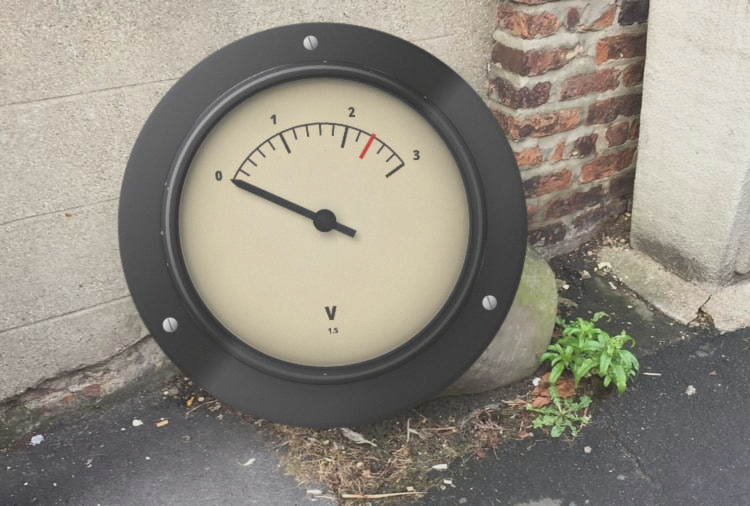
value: {"value": 0, "unit": "V"}
